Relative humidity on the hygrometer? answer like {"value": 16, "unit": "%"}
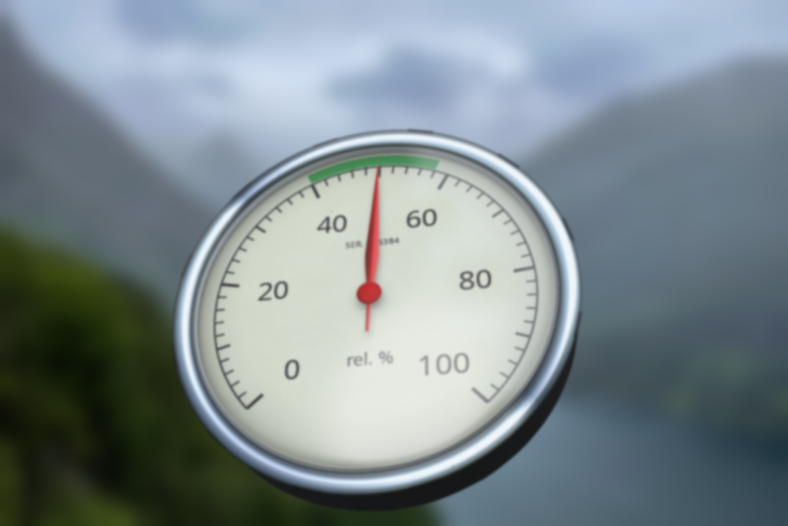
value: {"value": 50, "unit": "%"}
